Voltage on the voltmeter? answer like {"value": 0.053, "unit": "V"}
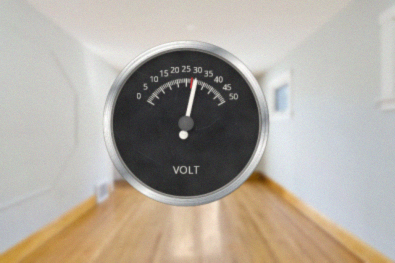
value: {"value": 30, "unit": "V"}
